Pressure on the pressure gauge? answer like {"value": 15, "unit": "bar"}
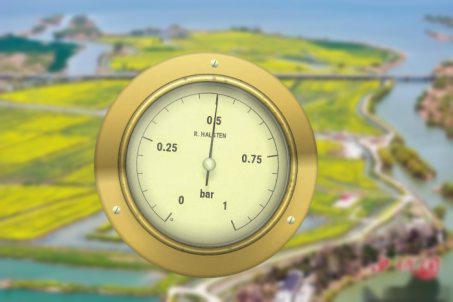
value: {"value": 0.5, "unit": "bar"}
